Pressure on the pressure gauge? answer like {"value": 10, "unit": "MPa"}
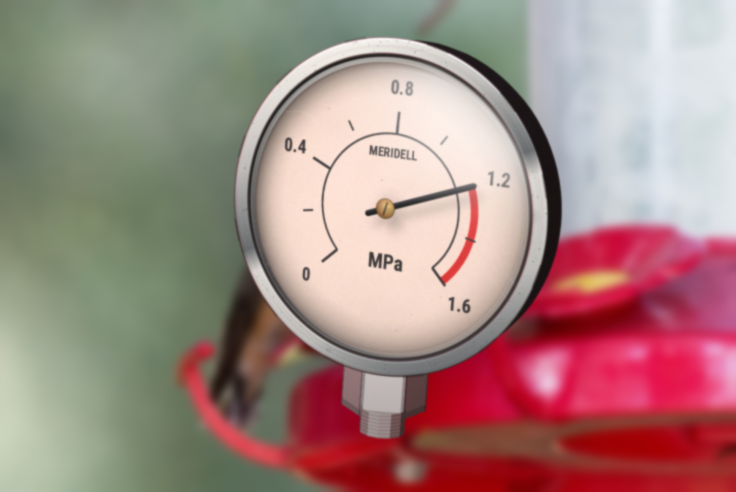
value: {"value": 1.2, "unit": "MPa"}
